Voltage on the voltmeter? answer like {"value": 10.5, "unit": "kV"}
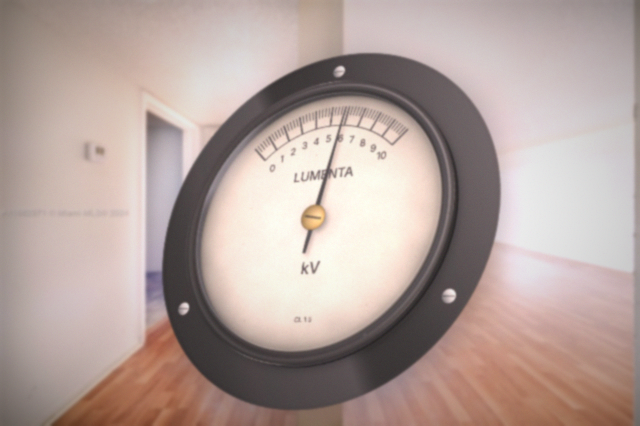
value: {"value": 6, "unit": "kV"}
